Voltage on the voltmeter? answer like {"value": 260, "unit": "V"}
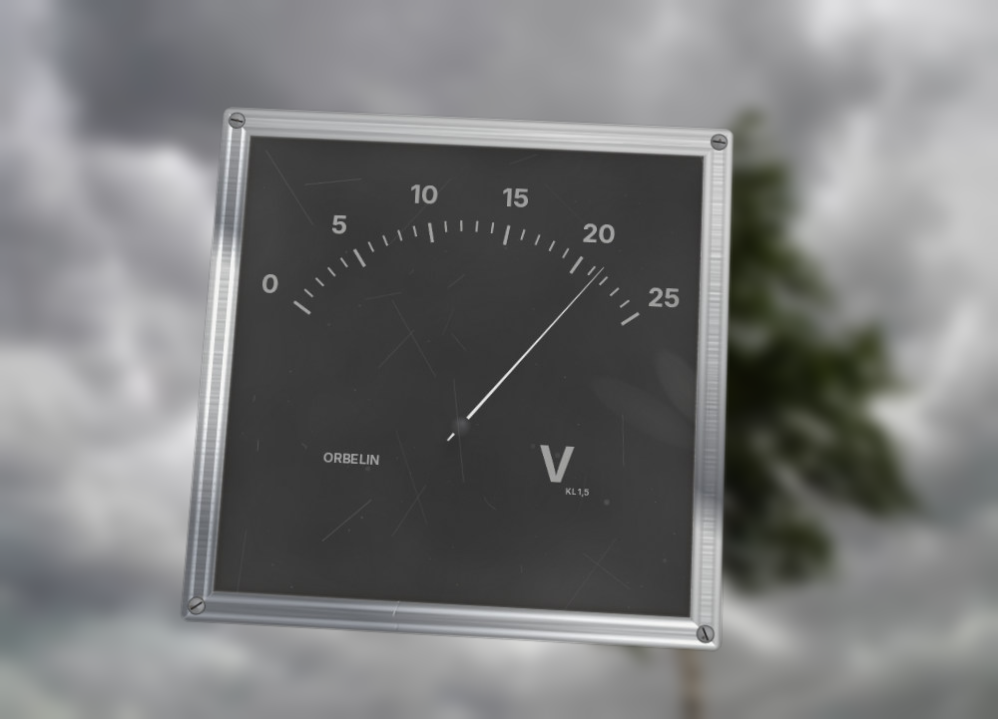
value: {"value": 21.5, "unit": "V"}
